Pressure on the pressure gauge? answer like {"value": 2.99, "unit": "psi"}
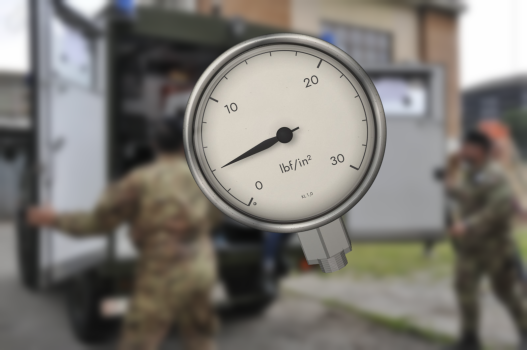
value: {"value": 4, "unit": "psi"}
